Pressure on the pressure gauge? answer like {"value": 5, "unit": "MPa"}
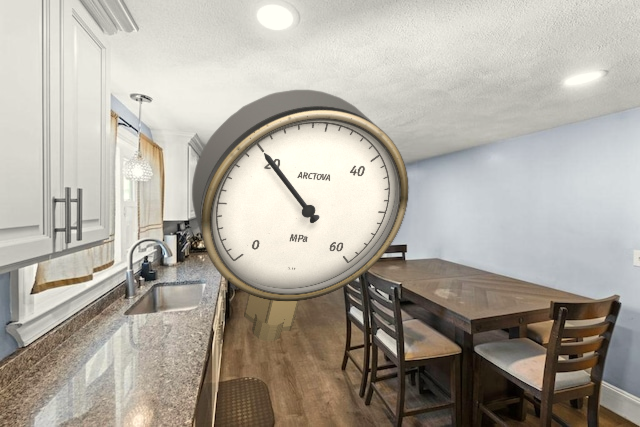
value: {"value": 20, "unit": "MPa"}
